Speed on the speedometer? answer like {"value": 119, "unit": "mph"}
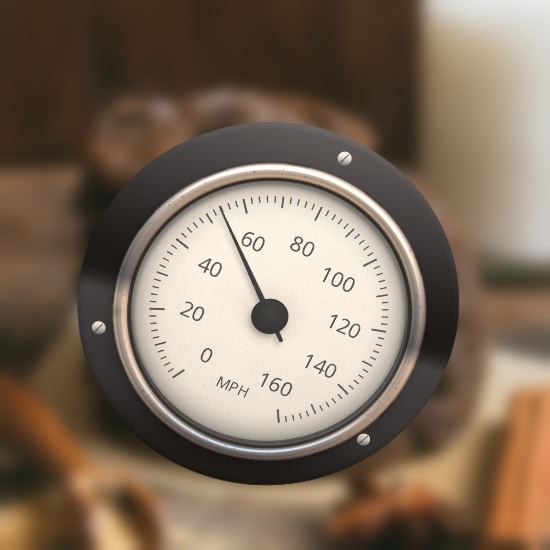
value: {"value": 54, "unit": "mph"}
